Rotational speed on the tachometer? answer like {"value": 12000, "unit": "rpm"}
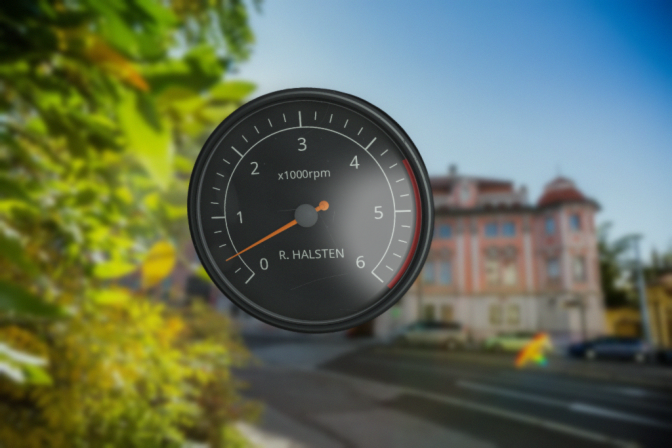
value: {"value": 400, "unit": "rpm"}
